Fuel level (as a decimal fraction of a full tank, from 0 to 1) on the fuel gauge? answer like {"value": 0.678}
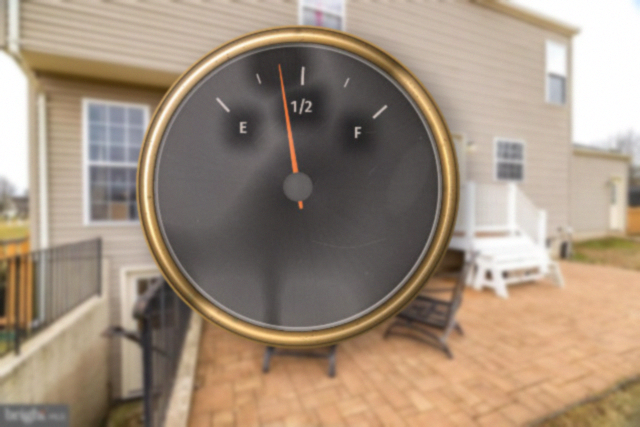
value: {"value": 0.375}
